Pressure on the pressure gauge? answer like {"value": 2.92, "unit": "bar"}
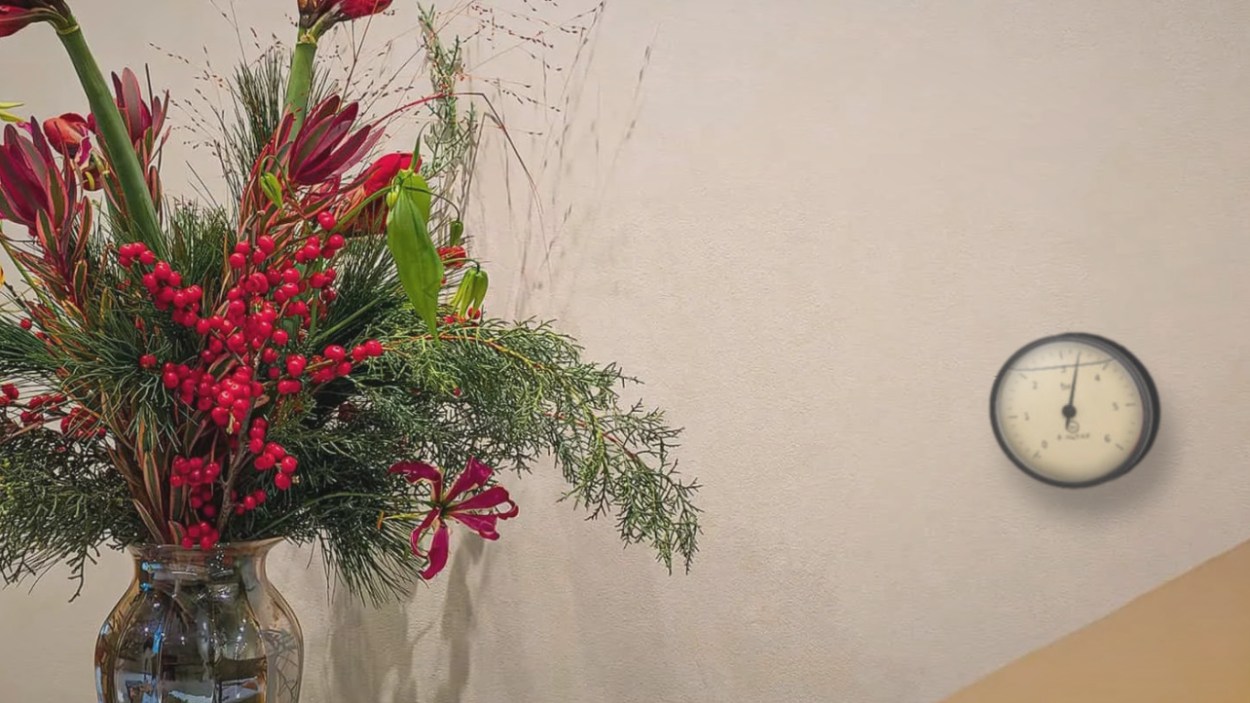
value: {"value": 3.4, "unit": "bar"}
